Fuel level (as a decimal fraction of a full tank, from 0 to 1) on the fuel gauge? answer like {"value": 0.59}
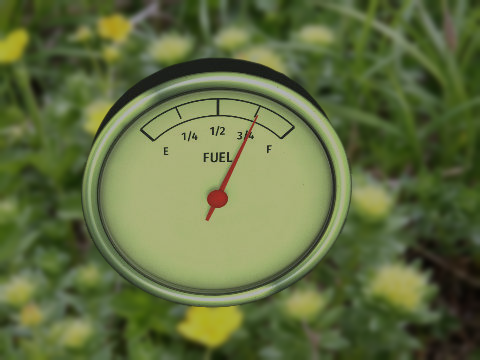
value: {"value": 0.75}
